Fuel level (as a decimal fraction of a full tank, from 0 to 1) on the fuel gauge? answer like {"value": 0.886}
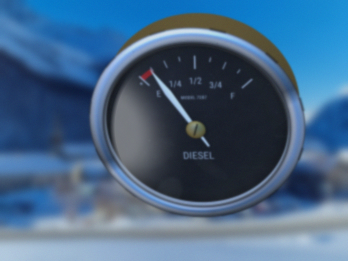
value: {"value": 0.125}
